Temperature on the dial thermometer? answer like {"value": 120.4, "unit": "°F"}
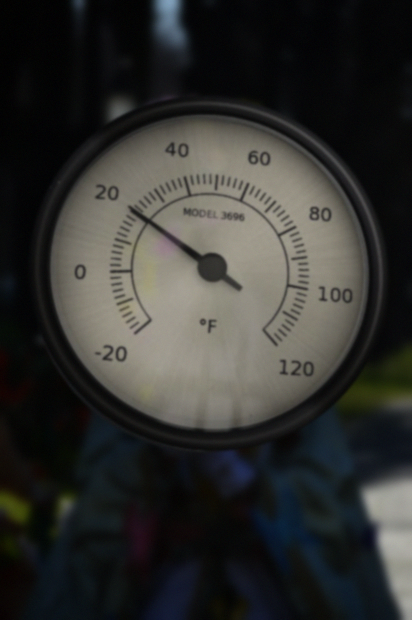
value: {"value": 20, "unit": "°F"}
